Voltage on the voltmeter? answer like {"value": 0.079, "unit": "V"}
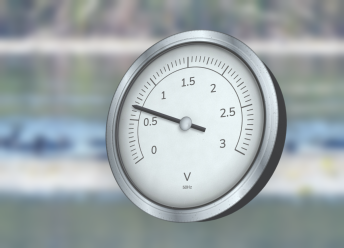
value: {"value": 0.65, "unit": "V"}
